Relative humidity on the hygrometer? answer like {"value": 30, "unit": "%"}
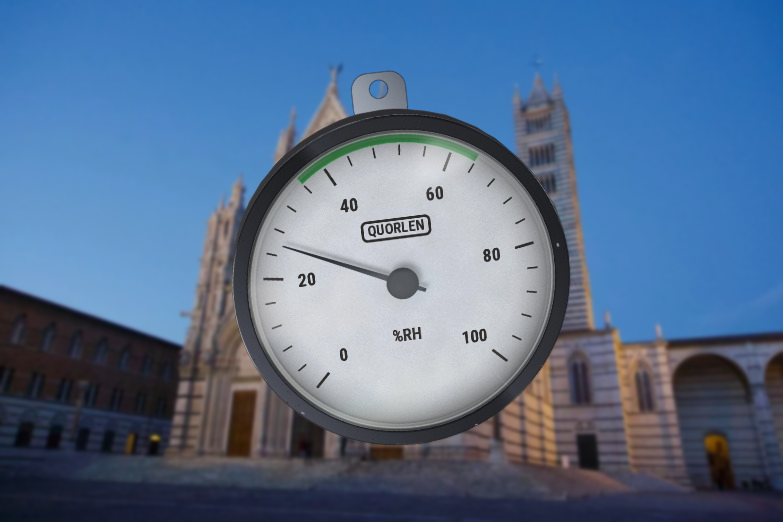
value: {"value": 26, "unit": "%"}
